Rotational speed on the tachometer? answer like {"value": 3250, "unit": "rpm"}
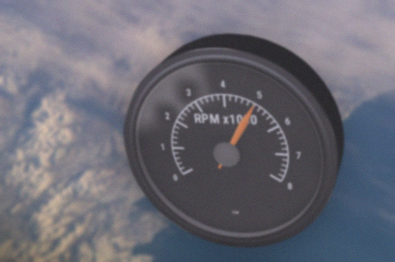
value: {"value": 5000, "unit": "rpm"}
